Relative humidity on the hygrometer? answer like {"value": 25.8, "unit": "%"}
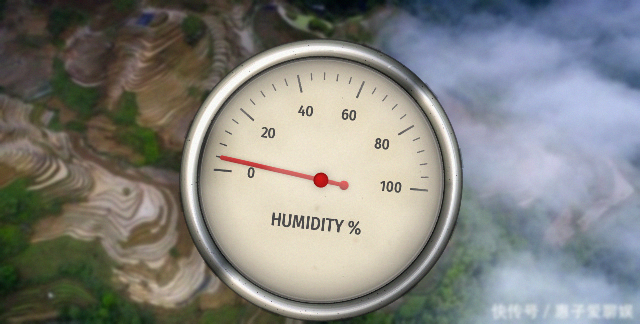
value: {"value": 4, "unit": "%"}
